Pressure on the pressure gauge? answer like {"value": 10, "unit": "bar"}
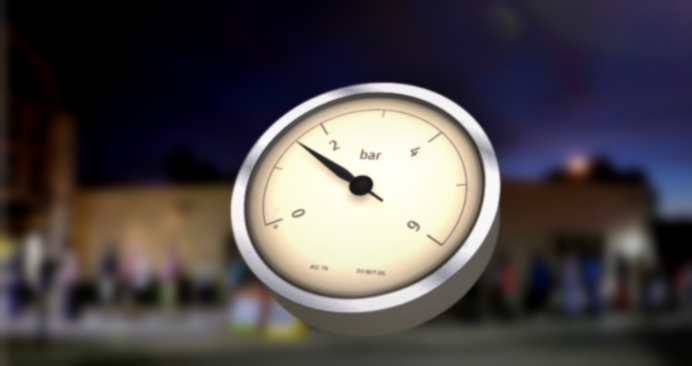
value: {"value": 1.5, "unit": "bar"}
